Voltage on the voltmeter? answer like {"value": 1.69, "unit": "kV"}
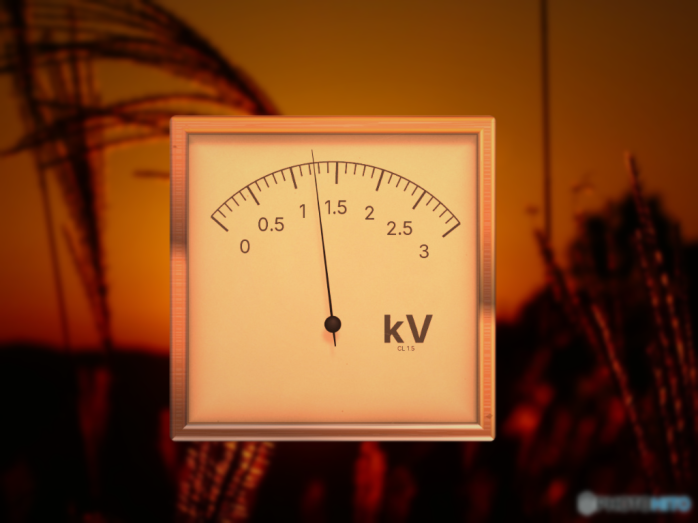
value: {"value": 1.25, "unit": "kV"}
